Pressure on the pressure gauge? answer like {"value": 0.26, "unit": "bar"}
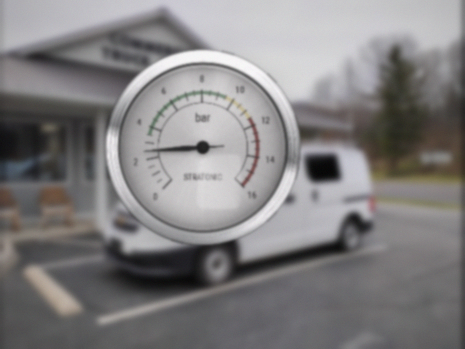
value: {"value": 2.5, "unit": "bar"}
